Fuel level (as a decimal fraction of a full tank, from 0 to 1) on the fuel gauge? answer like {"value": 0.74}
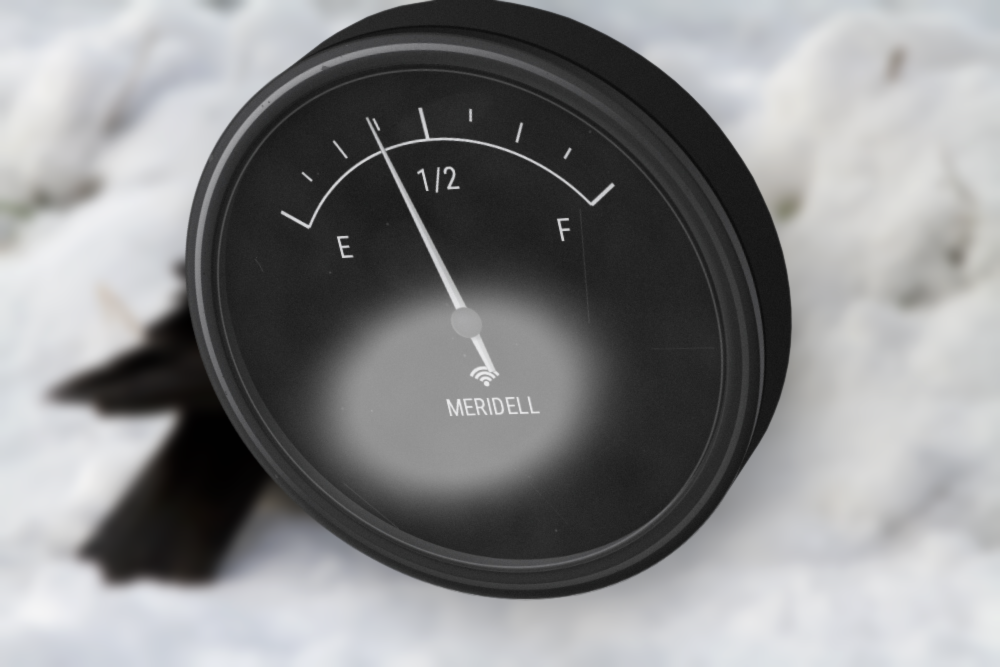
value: {"value": 0.375}
